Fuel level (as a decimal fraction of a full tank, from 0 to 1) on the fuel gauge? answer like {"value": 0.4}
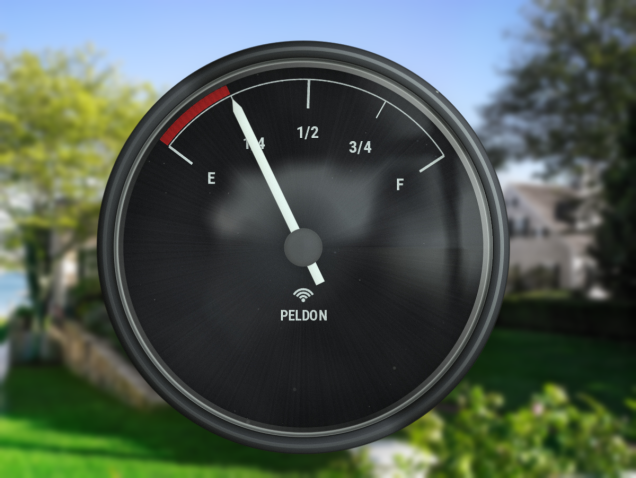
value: {"value": 0.25}
